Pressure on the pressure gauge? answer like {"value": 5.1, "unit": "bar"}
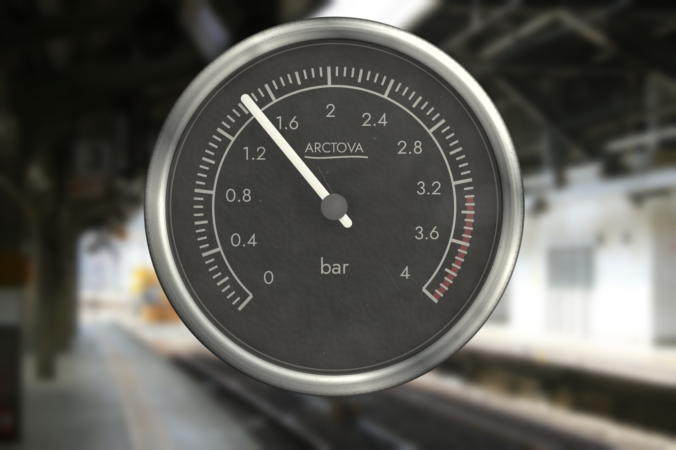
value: {"value": 1.45, "unit": "bar"}
